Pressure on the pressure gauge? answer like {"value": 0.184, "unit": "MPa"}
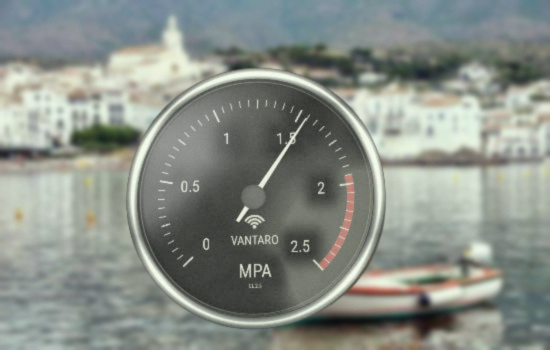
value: {"value": 1.55, "unit": "MPa"}
